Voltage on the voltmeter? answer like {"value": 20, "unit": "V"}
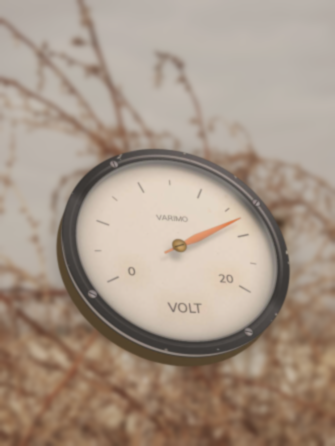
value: {"value": 15, "unit": "V"}
